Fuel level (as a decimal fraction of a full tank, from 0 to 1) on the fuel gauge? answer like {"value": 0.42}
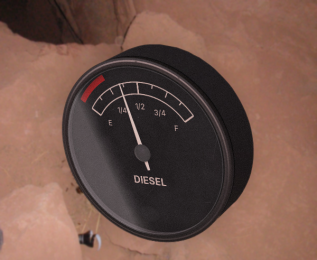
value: {"value": 0.375}
